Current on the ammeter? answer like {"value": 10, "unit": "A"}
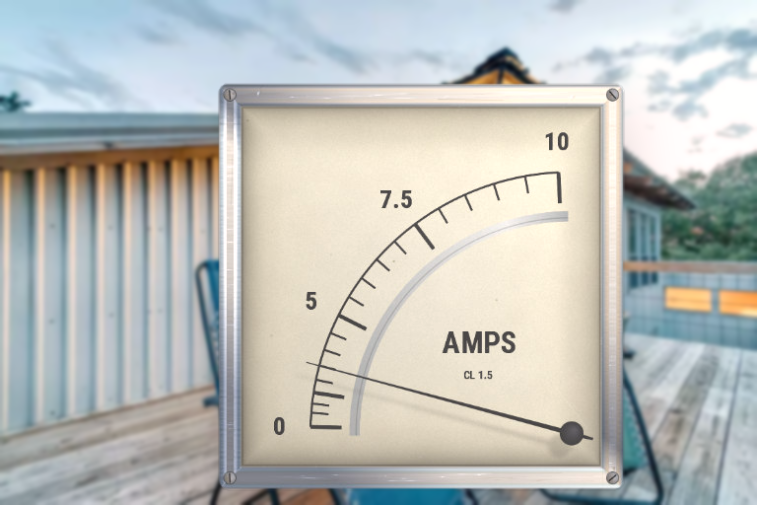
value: {"value": 3.5, "unit": "A"}
